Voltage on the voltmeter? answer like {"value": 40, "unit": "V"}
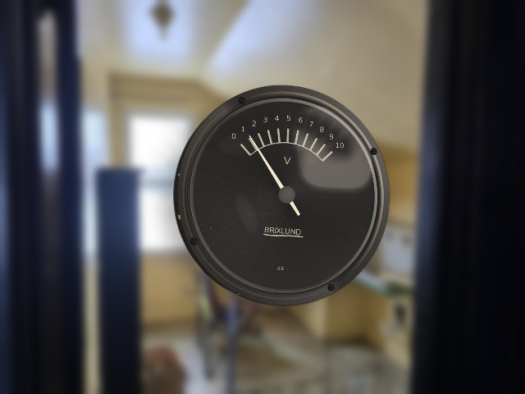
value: {"value": 1, "unit": "V"}
